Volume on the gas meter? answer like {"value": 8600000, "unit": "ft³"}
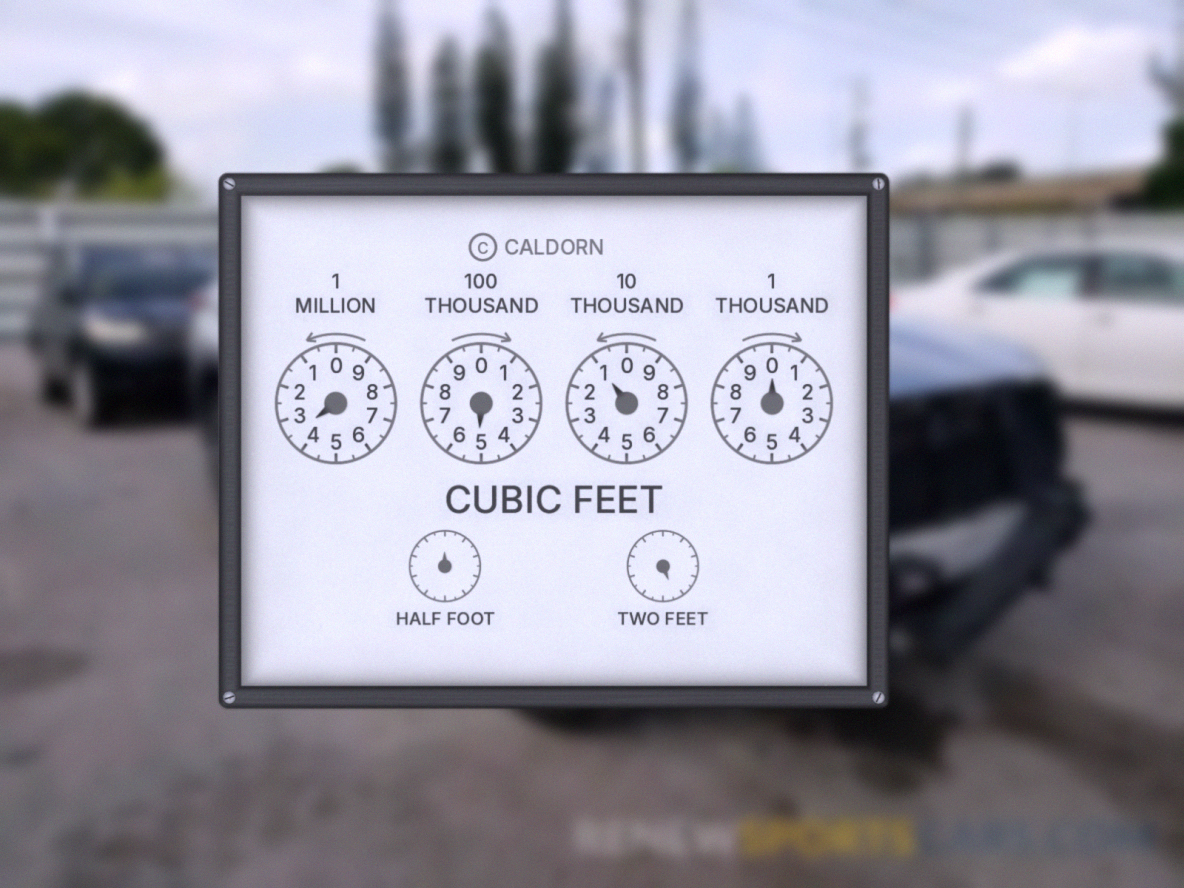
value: {"value": 351000, "unit": "ft³"}
